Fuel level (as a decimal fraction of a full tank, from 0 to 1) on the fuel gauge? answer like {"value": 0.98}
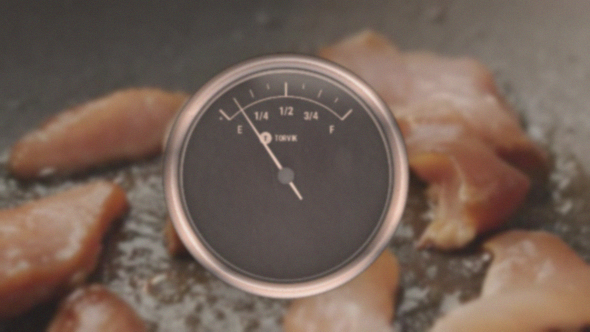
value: {"value": 0.125}
